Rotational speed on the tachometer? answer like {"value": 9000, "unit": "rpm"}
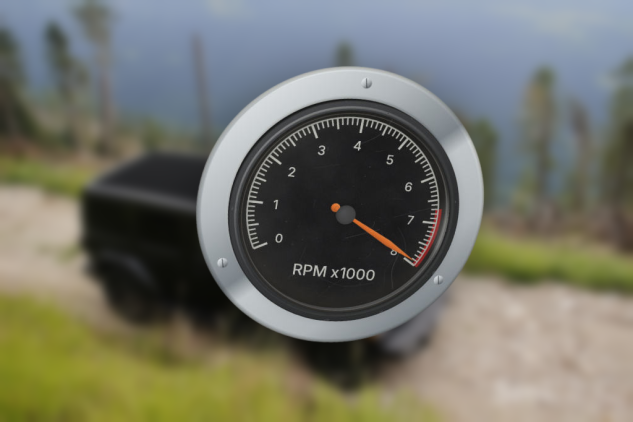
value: {"value": 7900, "unit": "rpm"}
